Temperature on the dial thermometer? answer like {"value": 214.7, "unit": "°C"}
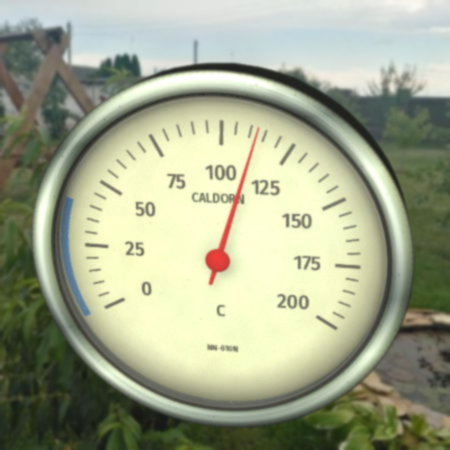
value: {"value": 112.5, "unit": "°C"}
